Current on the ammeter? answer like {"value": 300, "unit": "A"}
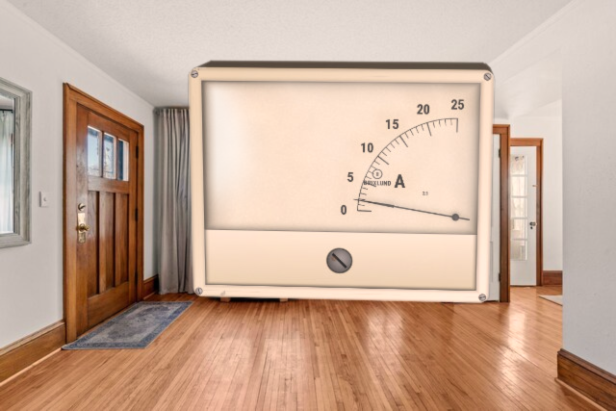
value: {"value": 2, "unit": "A"}
